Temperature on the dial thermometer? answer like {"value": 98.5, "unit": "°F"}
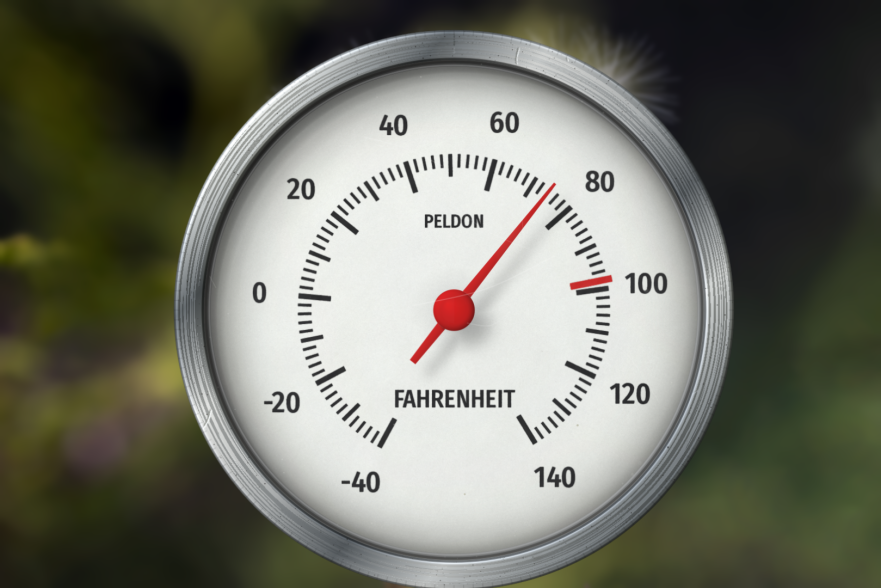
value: {"value": 74, "unit": "°F"}
